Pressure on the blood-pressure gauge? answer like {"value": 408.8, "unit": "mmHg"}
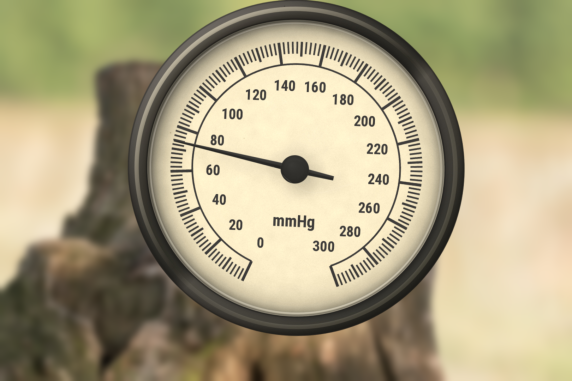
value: {"value": 74, "unit": "mmHg"}
